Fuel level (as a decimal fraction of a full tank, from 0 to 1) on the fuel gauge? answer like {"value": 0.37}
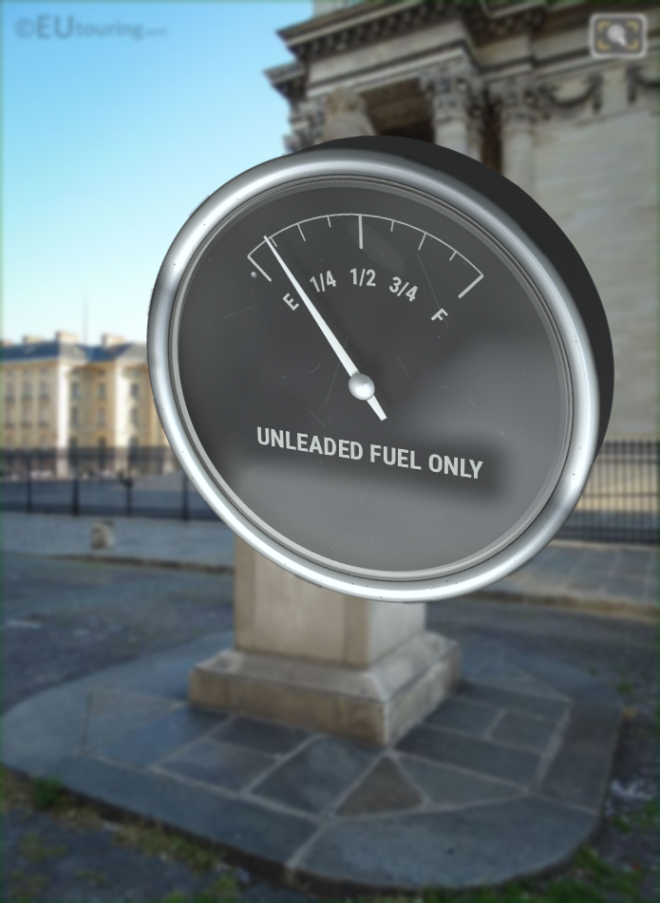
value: {"value": 0.125}
